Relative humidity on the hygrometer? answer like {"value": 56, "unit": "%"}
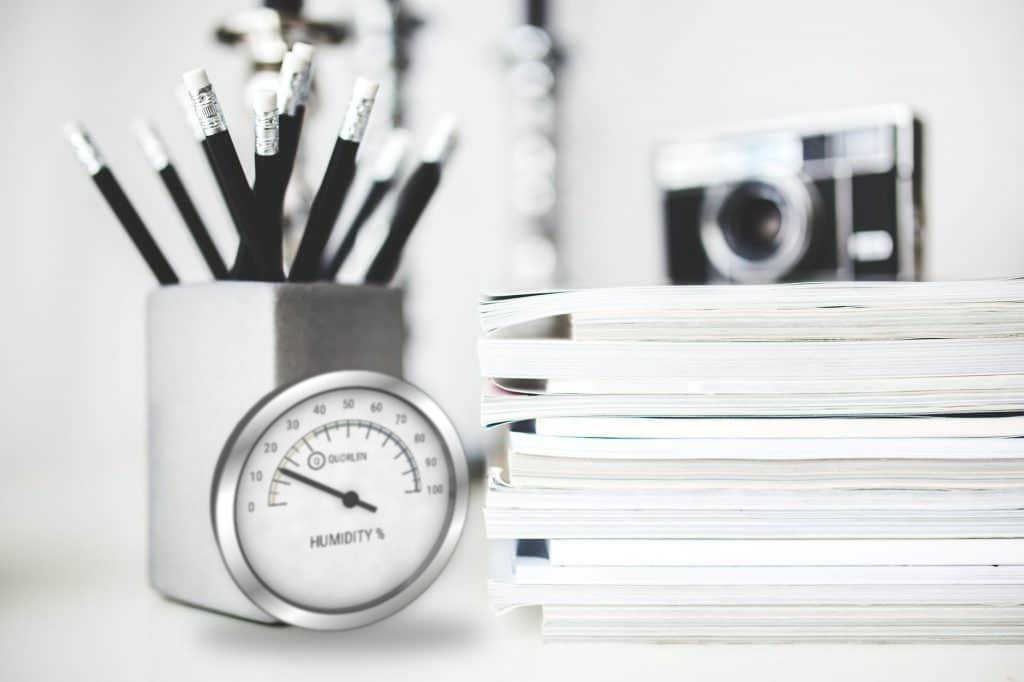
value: {"value": 15, "unit": "%"}
